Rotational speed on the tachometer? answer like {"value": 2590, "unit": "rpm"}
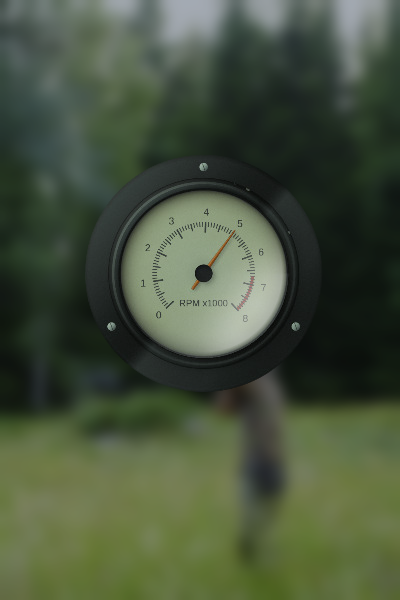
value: {"value": 5000, "unit": "rpm"}
